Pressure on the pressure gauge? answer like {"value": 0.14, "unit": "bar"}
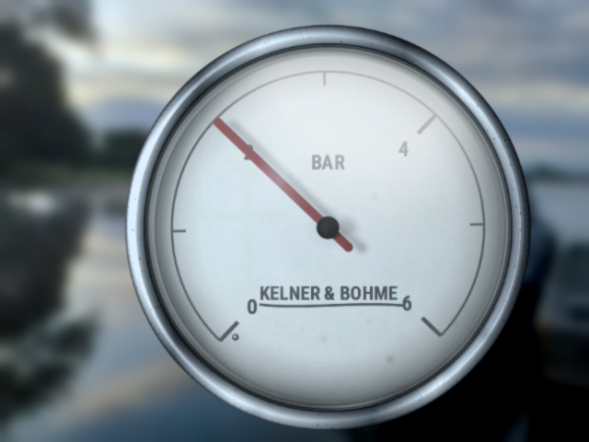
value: {"value": 2, "unit": "bar"}
